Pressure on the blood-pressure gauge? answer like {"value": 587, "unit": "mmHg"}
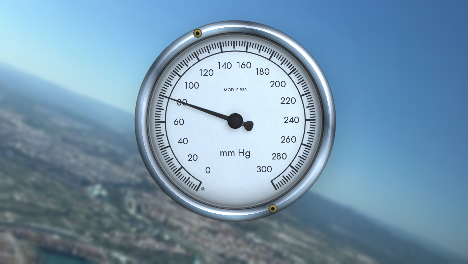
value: {"value": 80, "unit": "mmHg"}
